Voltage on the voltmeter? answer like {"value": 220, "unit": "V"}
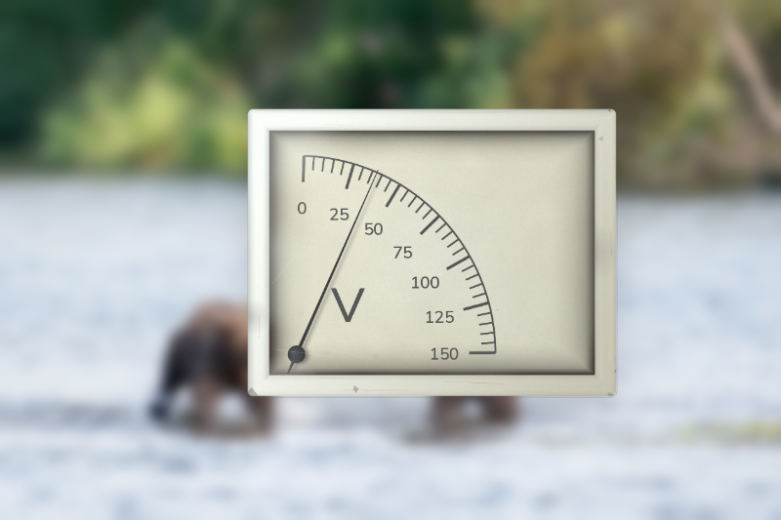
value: {"value": 37.5, "unit": "V"}
